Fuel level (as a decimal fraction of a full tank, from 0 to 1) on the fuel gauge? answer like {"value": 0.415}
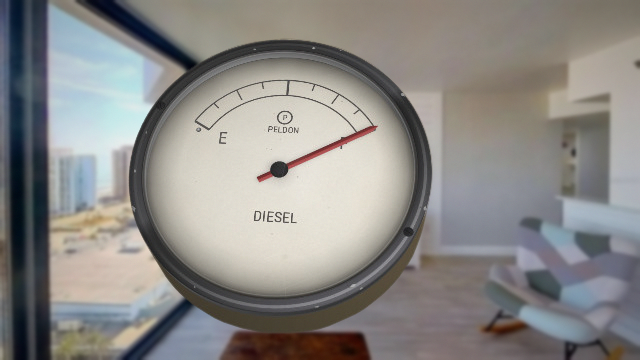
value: {"value": 1}
